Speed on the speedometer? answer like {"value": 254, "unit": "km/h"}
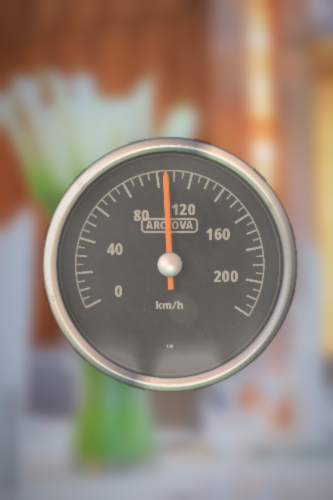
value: {"value": 105, "unit": "km/h"}
